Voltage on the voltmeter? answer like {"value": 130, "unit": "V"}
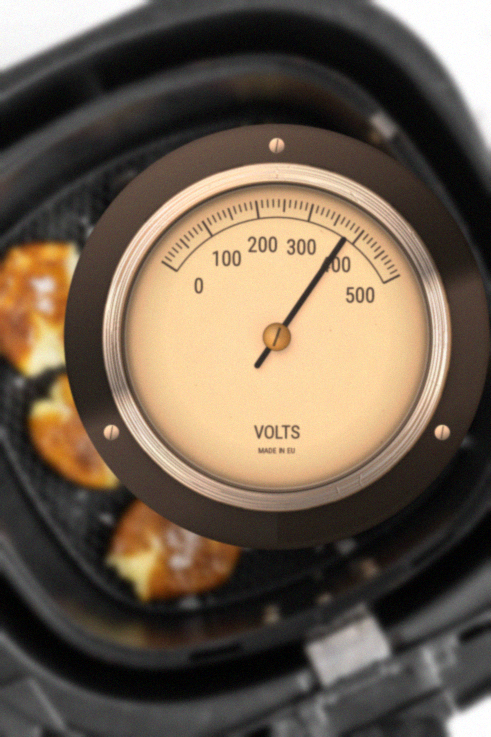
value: {"value": 380, "unit": "V"}
